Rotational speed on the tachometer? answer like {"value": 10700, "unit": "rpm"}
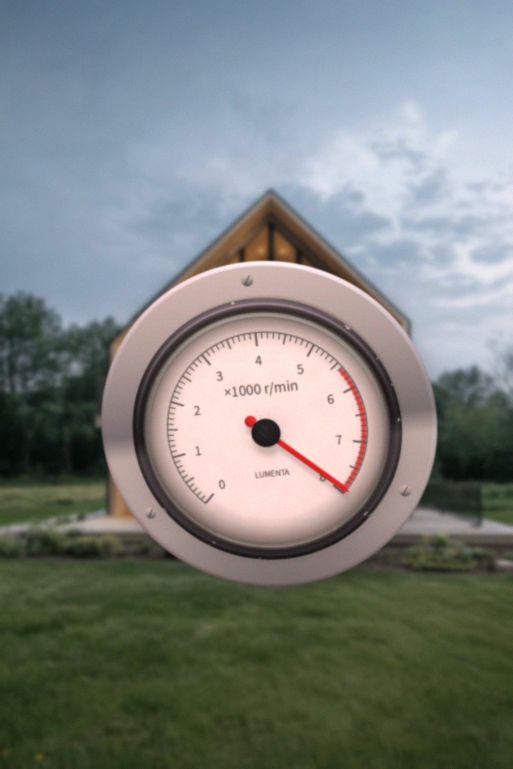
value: {"value": 7900, "unit": "rpm"}
